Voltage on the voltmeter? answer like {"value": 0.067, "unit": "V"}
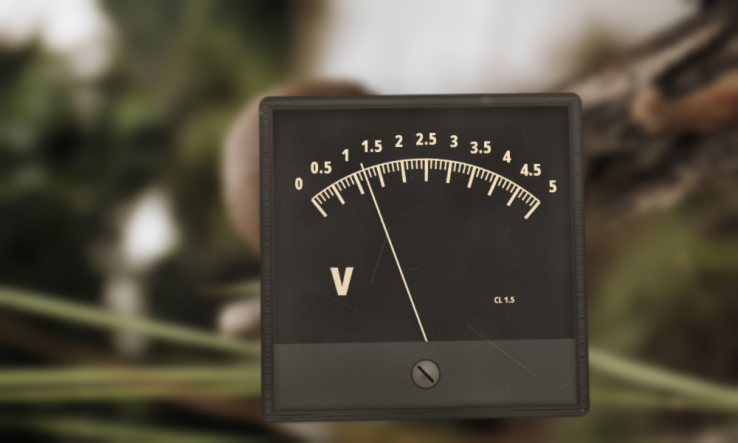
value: {"value": 1.2, "unit": "V"}
